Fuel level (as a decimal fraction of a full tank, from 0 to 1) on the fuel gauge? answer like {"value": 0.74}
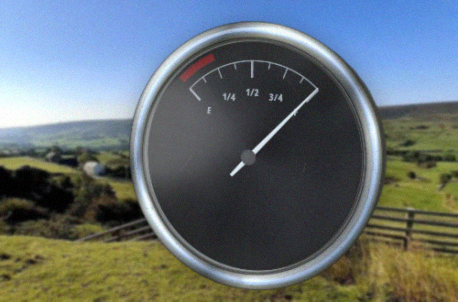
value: {"value": 1}
